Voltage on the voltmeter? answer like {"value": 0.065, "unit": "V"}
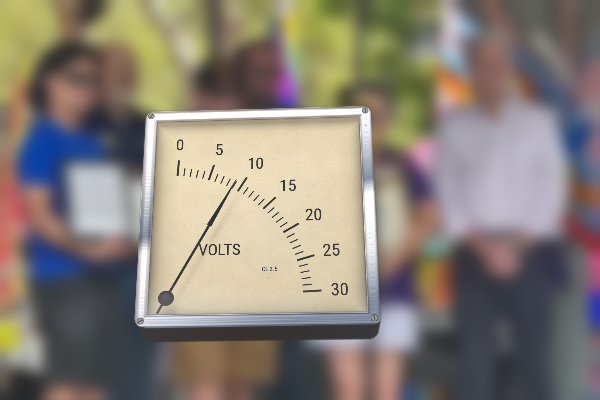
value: {"value": 9, "unit": "V"}
